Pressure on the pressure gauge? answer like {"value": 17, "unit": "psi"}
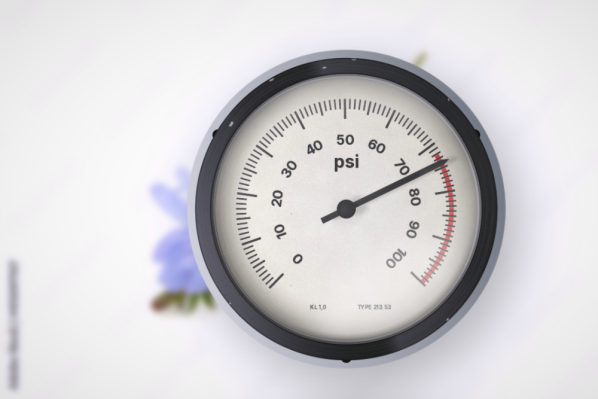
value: {"value": 74, "unit": "psi"}
